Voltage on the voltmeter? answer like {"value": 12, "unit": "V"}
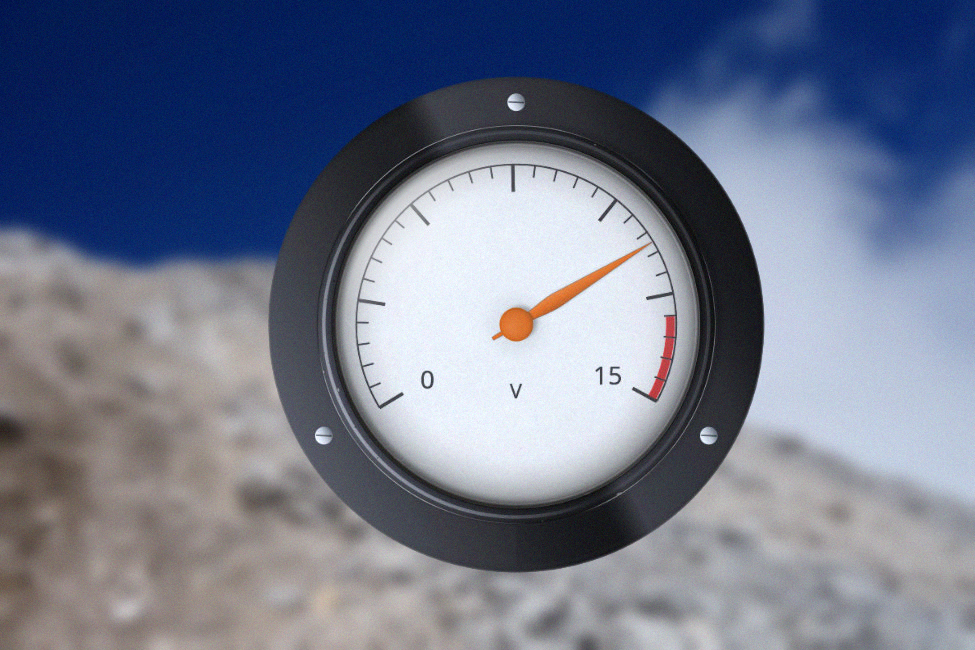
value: {"value": 11.25, "unit": "V"}
